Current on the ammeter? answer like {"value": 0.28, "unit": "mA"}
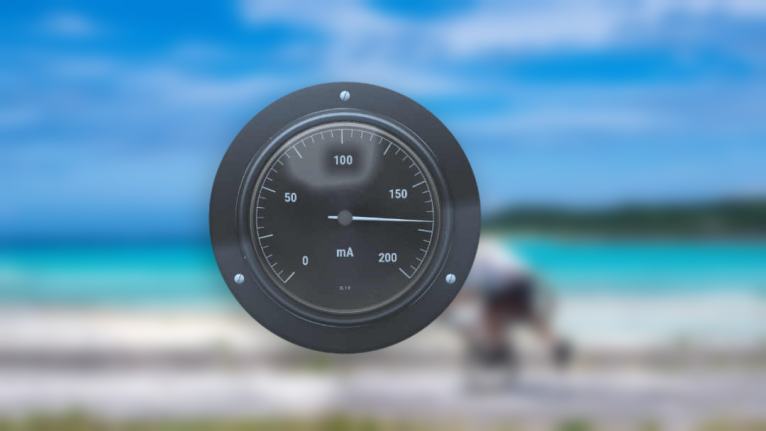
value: {"value": 170, "unit": "mA"}
